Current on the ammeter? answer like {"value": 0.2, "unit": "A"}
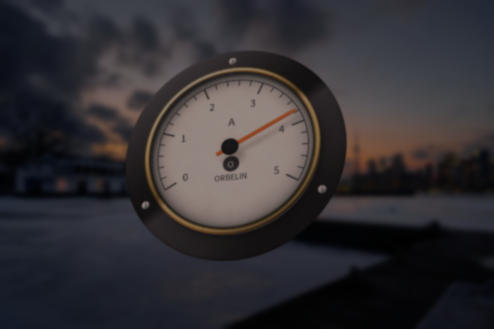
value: {"value": 3.8, "unit": "A"}
